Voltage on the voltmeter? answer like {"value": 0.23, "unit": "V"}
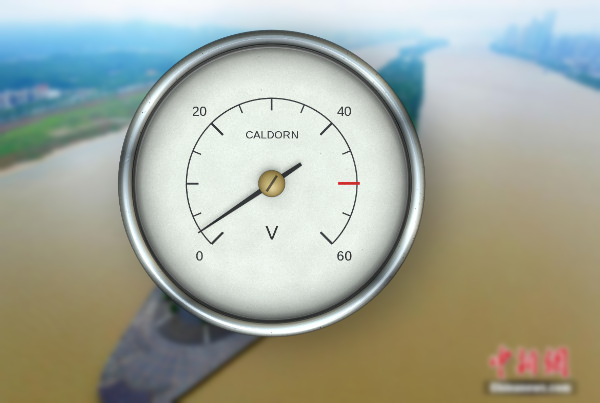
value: {"value": 2.5, "unit": "V"}
